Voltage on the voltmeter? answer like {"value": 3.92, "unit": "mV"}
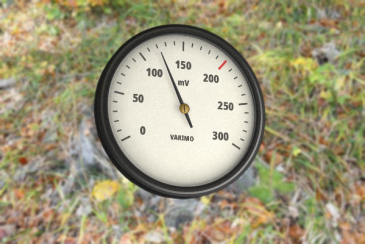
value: {"value": 120, "unit": "mV"}
